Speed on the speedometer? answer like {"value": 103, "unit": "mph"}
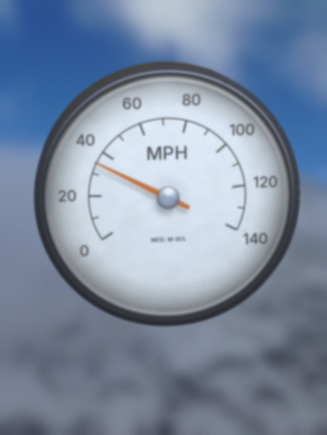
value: {"value": 35, "unit": "mph"}
